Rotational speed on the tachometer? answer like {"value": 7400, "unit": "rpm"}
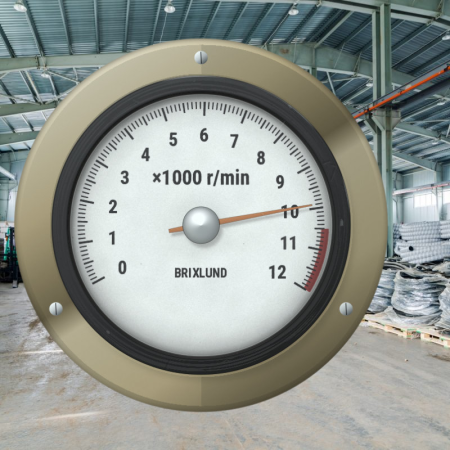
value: {"value": 9900, "unit": "rpm"}
